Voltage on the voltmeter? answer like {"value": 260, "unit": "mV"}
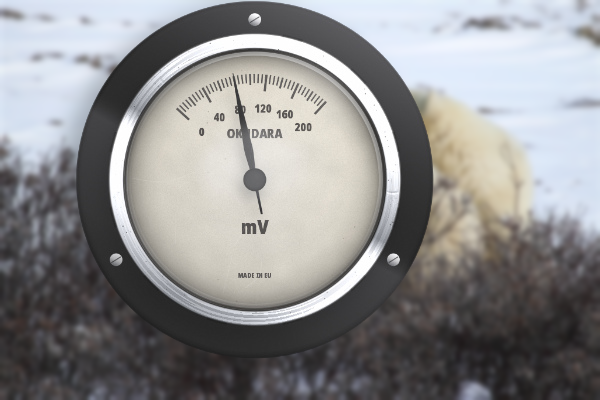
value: {"value": 80, "unit": "mV"}
